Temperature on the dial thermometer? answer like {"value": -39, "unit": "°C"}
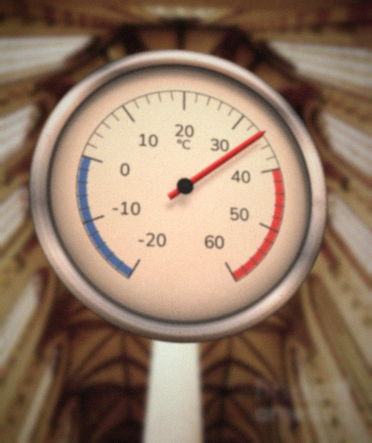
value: {"value": 34, "unit": "°C"}
